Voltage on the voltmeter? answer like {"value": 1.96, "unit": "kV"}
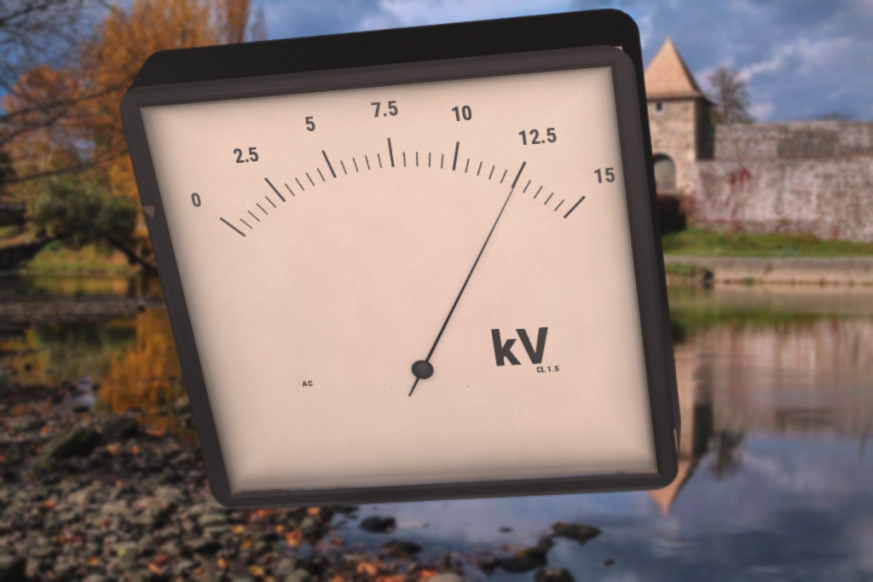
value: {"value": 12.5, "unit": "kV"}
